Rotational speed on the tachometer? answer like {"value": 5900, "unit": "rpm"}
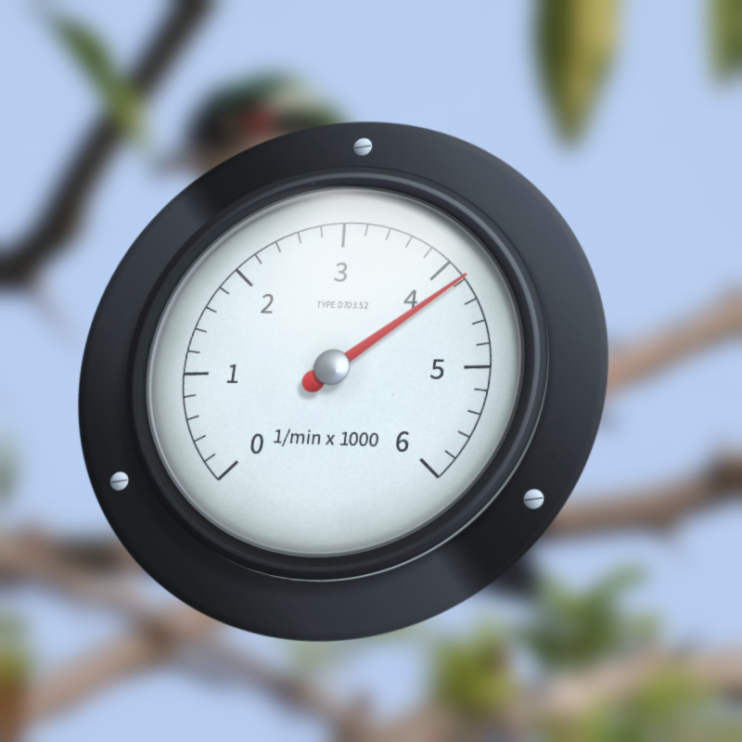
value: {"value": 4200, "unit": "rpm"}
